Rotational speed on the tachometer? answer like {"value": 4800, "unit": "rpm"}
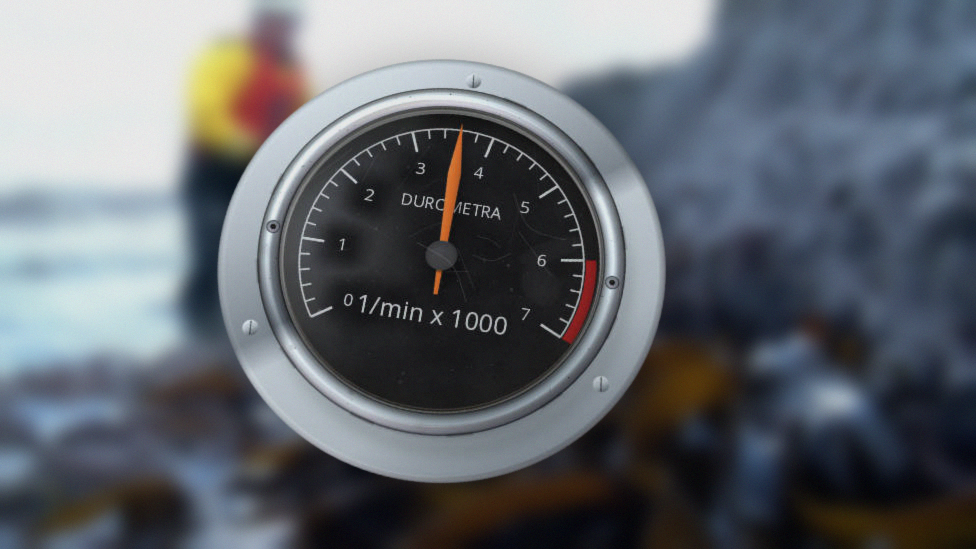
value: {"value": 3600, "unit": "rpm"}
